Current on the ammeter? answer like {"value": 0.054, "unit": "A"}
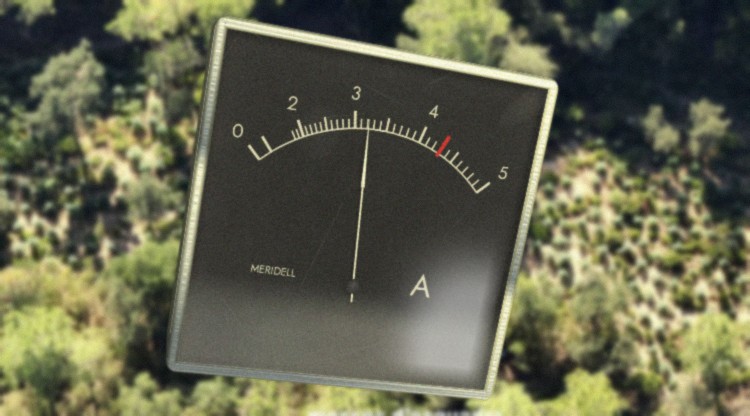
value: {"value": 3.2, "unit": "A"}
